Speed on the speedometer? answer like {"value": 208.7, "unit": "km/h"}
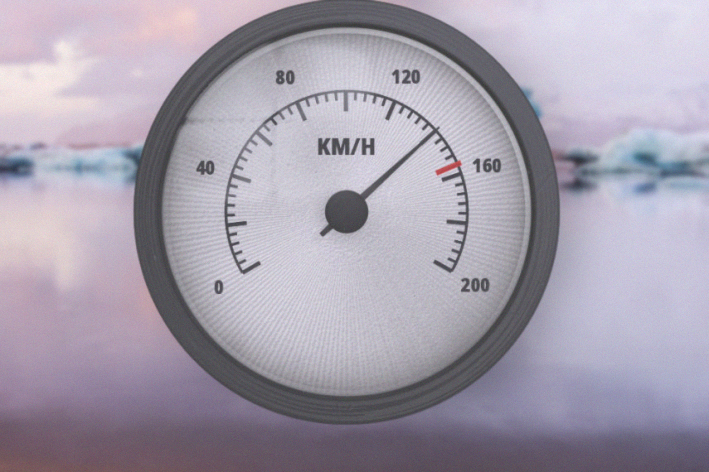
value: {"value": 140, "unit": "km/h"}
